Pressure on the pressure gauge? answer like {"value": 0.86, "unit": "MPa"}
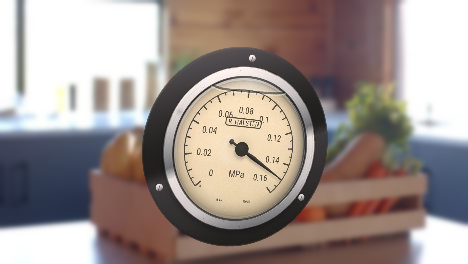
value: {"value": 0.15, "unit": "MPa"}
